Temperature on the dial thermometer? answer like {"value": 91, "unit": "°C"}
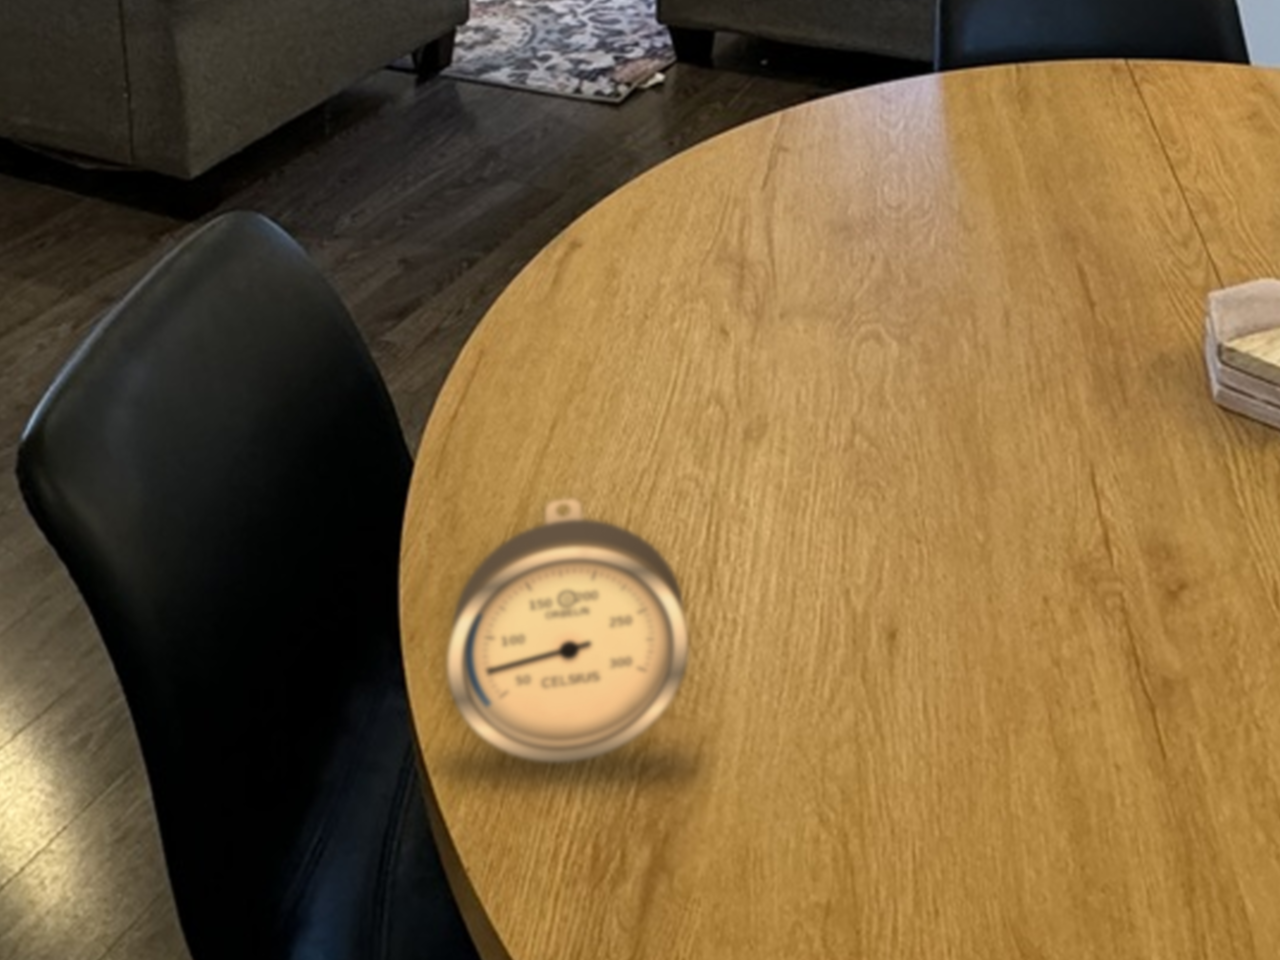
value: {"value": 75, "unit": "°C"}
